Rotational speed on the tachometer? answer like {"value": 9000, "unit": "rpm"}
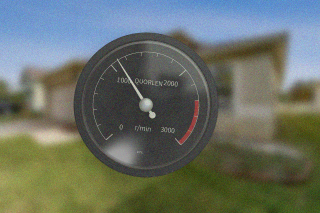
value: {"value": 1100, "unit": "rpm"}
